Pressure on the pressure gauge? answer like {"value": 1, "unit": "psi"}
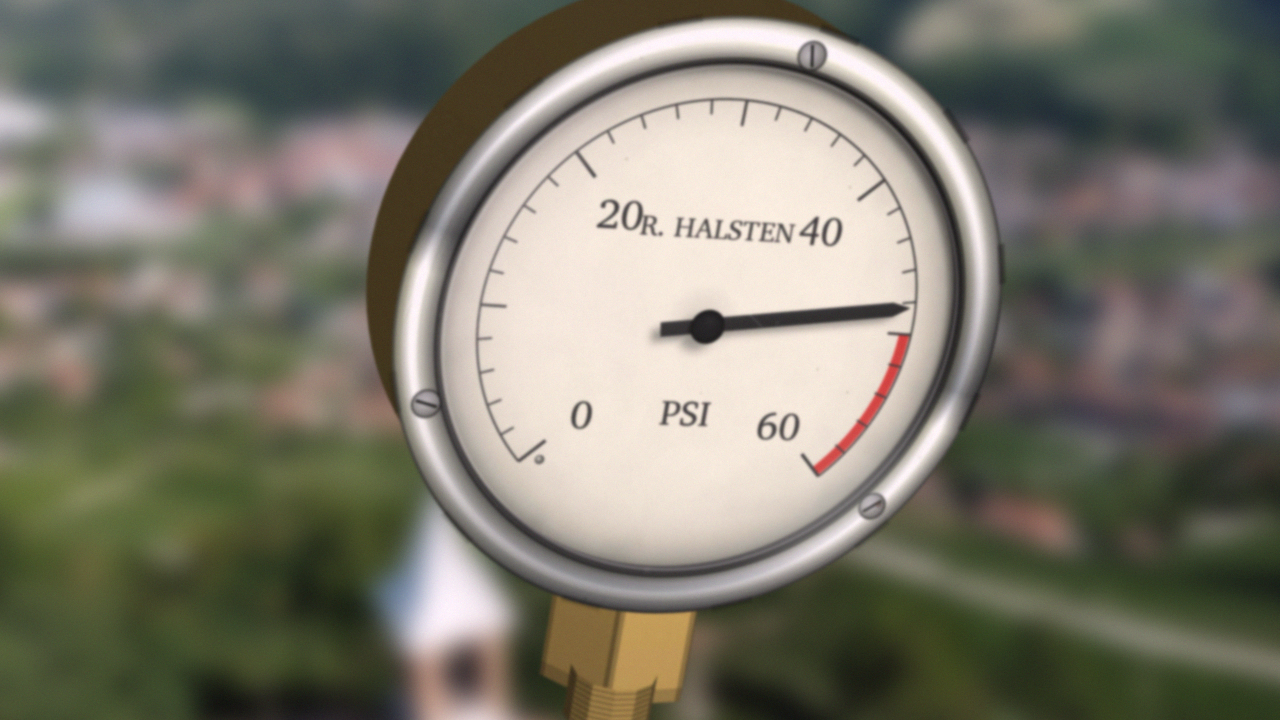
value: {"value": 48, "unit": "psi"}
